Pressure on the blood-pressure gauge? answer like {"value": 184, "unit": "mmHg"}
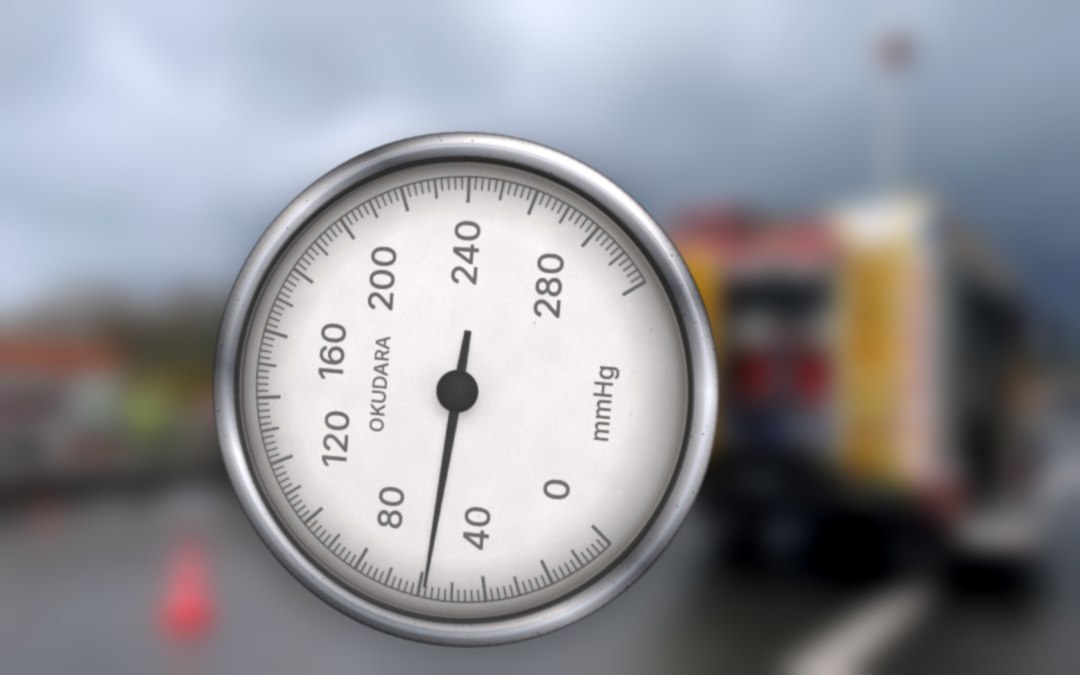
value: {"value": 58, "unit": "mmHg"}
